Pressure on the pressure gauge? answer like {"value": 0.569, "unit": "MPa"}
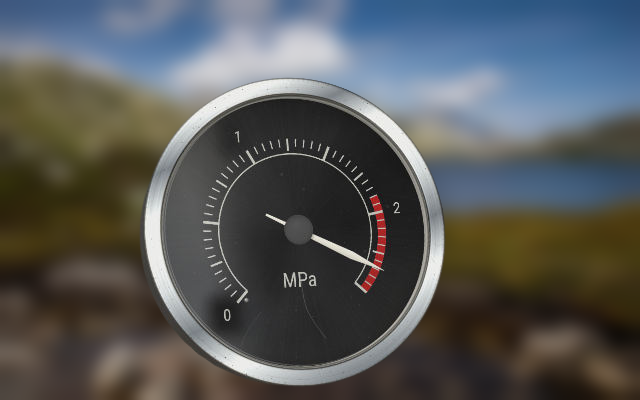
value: {"value": 2.35, "unit": "MPa"}
